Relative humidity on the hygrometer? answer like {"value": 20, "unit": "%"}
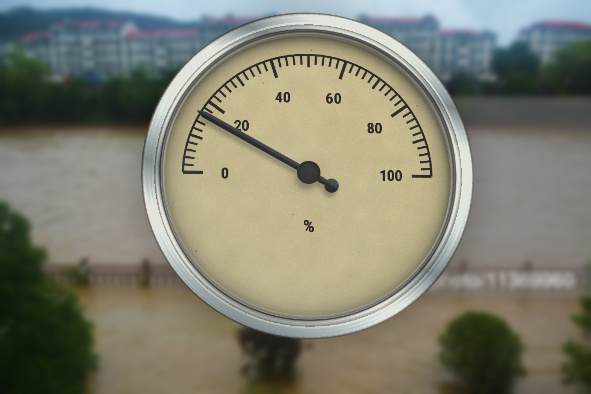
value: {"value": 16, "unit": "%"}
